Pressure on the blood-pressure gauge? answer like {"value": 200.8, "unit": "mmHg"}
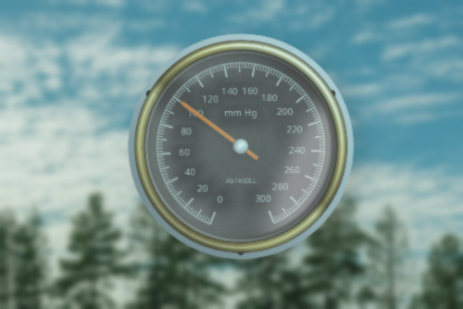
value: {"value": 100, "unit": "mmHg"}
